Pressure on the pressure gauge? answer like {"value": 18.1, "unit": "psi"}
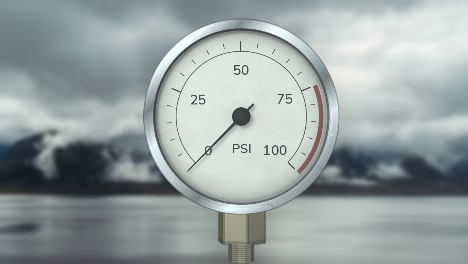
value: {"value": 0, "unit": "psi"}
